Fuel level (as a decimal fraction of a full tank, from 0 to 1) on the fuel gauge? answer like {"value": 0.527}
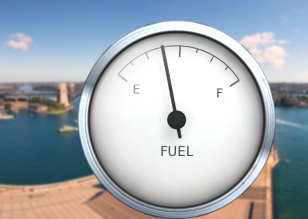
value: {"value": 0.375}
